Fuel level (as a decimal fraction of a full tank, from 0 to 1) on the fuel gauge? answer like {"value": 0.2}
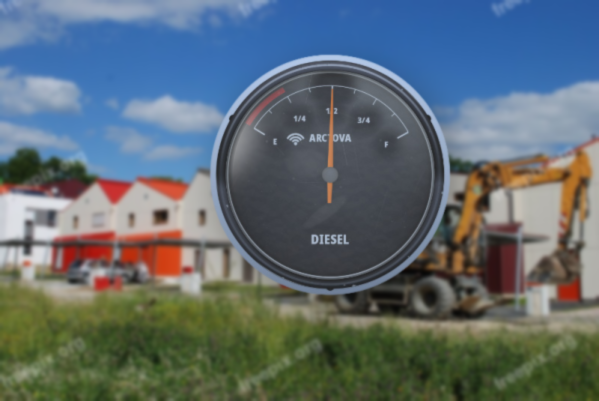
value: {"value": 0.5}
